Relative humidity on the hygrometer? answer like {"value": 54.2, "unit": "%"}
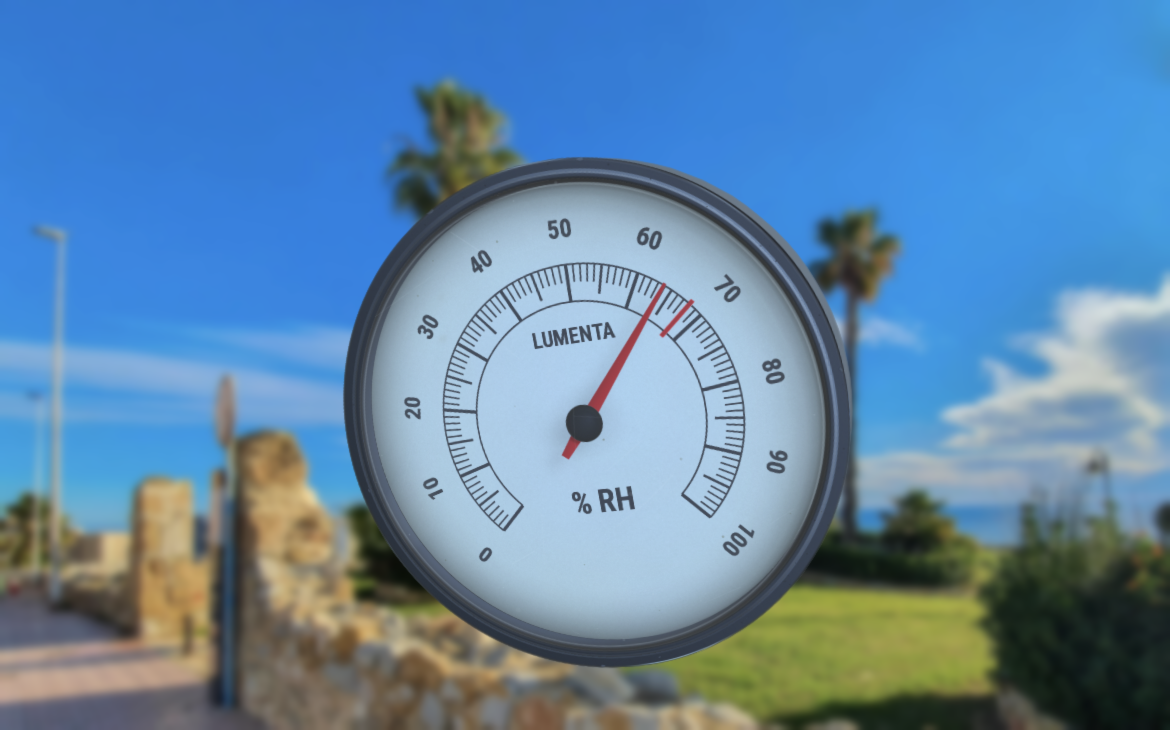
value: {"value": 64, "unit": "%"}
